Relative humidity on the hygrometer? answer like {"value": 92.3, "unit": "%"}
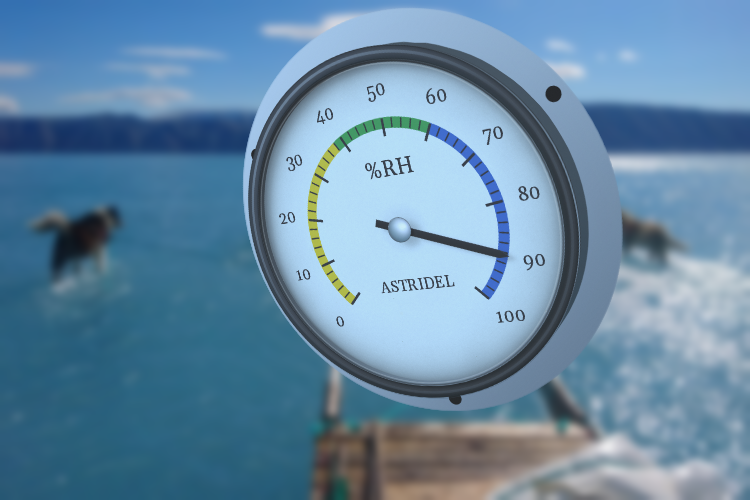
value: {"value": 90, "unit": "%"}
